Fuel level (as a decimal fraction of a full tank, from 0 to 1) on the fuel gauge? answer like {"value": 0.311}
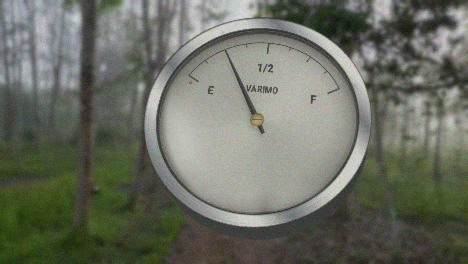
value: {"value": 0.25}
